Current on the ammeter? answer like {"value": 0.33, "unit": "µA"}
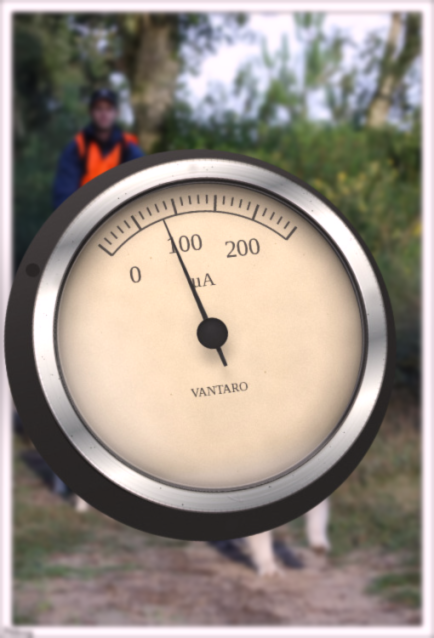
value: {"value": 80, "unit": "µA"}
